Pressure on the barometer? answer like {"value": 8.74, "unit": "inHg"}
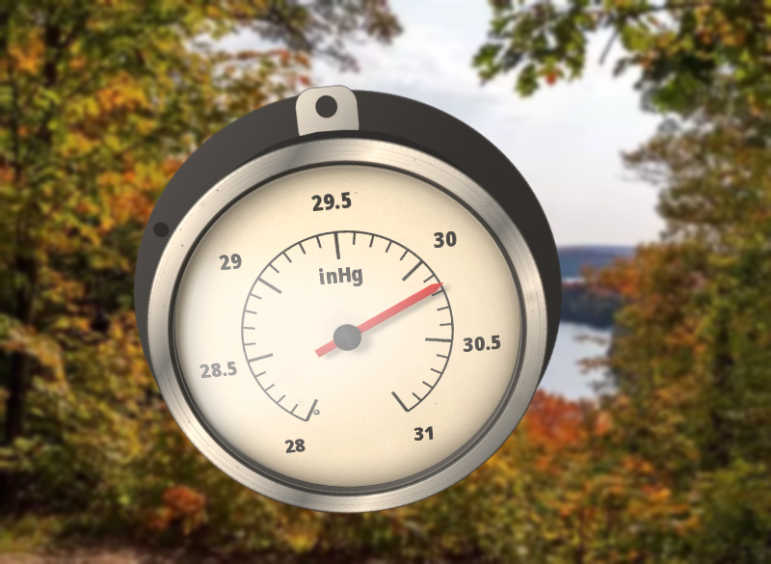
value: {"value": 30.15, "unit": "inHg"}
